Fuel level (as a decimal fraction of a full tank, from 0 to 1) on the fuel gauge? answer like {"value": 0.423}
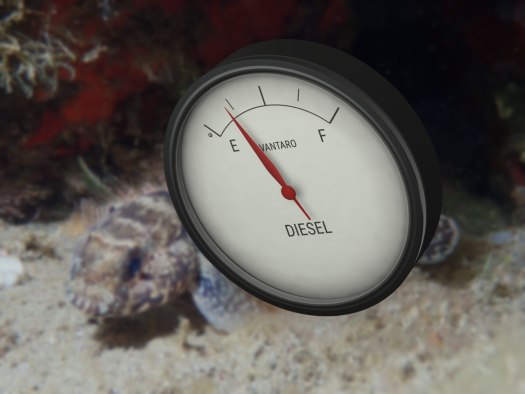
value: {"value": 0.25}
